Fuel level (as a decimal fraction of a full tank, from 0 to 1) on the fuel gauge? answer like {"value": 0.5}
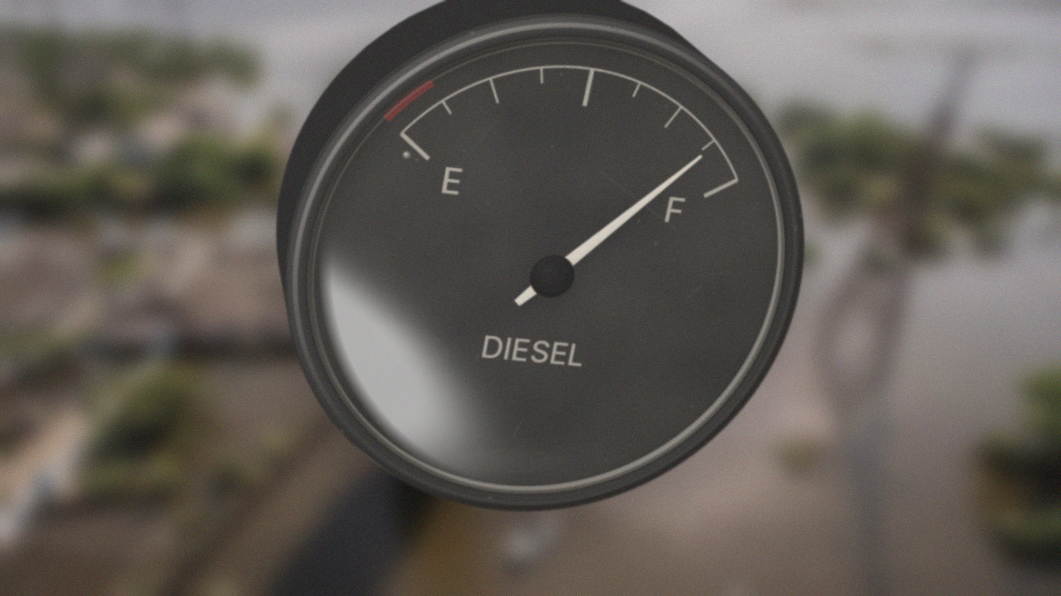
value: {"value": 0.875}
